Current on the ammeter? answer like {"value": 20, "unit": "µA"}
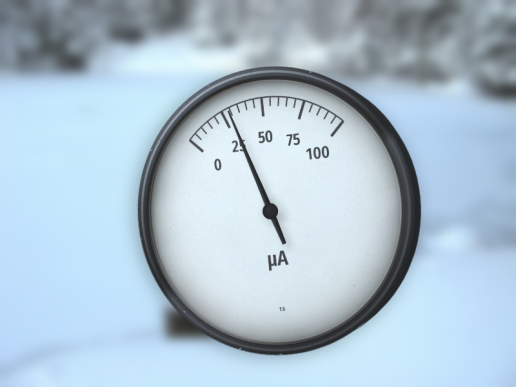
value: {"value": 30, "unit": "µA"}
